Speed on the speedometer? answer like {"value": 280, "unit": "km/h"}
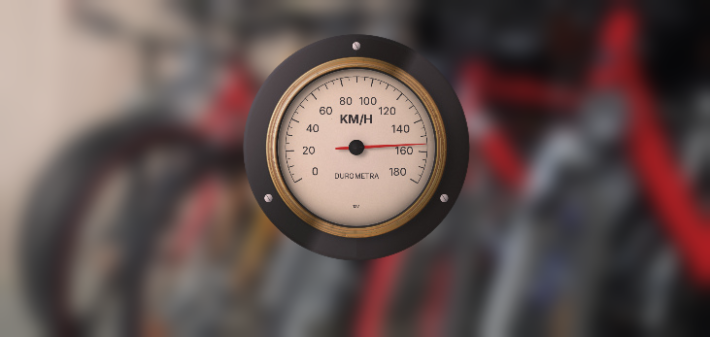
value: {"value": 155, "unit": "km/h"}
